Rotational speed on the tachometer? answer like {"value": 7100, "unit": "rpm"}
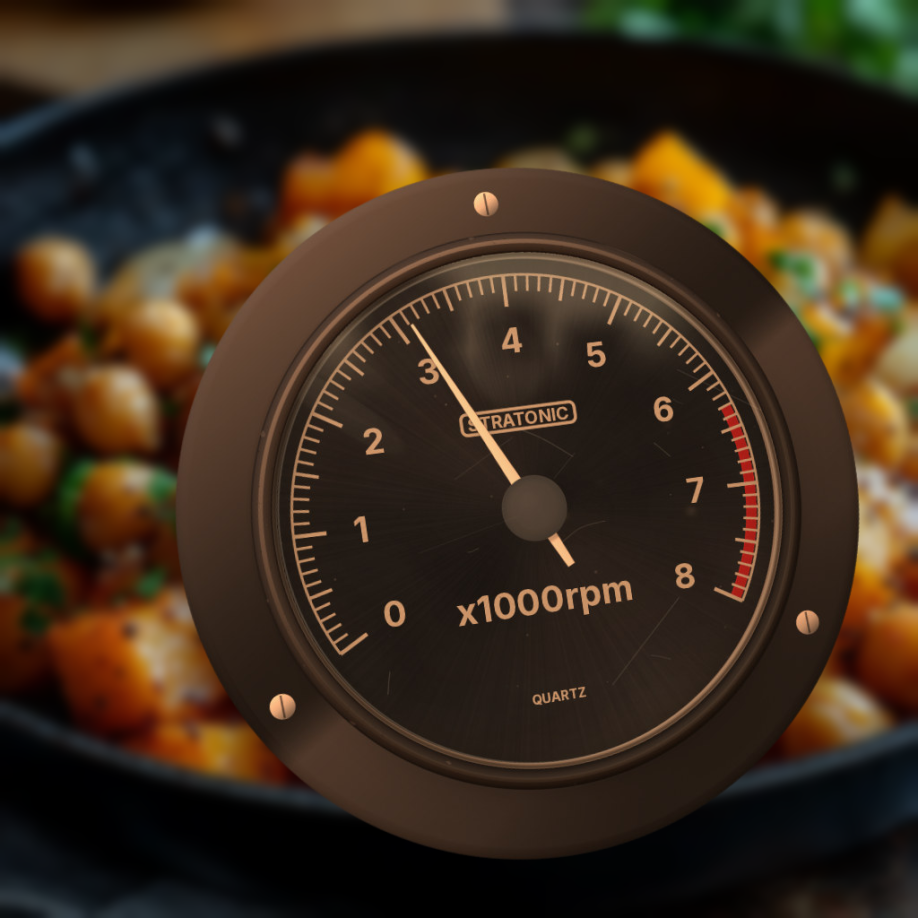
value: {"value": 3100, "unit": "rpm"}
